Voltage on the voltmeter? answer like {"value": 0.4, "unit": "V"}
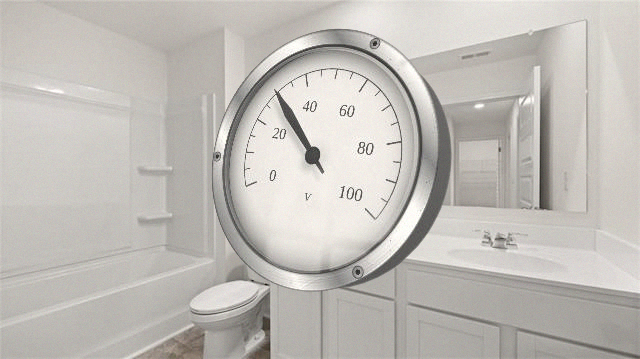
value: {"value": 30, "unit": "V"}
